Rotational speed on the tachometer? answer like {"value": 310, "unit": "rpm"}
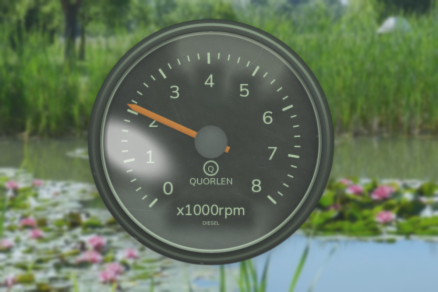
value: {"value": 2100, "unit": "rpm"}
